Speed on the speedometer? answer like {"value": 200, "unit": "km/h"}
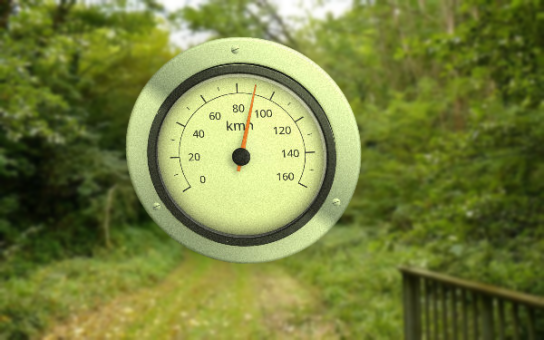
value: {"value": 90, "unit": "km/h"}
